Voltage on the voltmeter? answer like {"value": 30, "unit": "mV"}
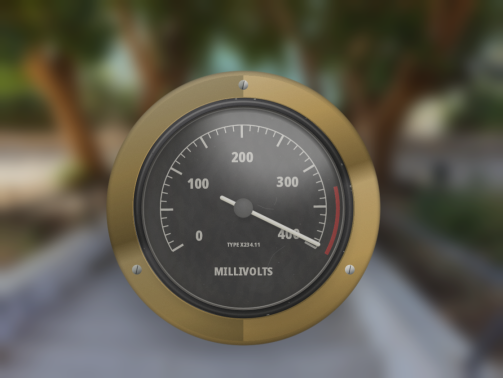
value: {"value": 395, "unit": "mV"}
